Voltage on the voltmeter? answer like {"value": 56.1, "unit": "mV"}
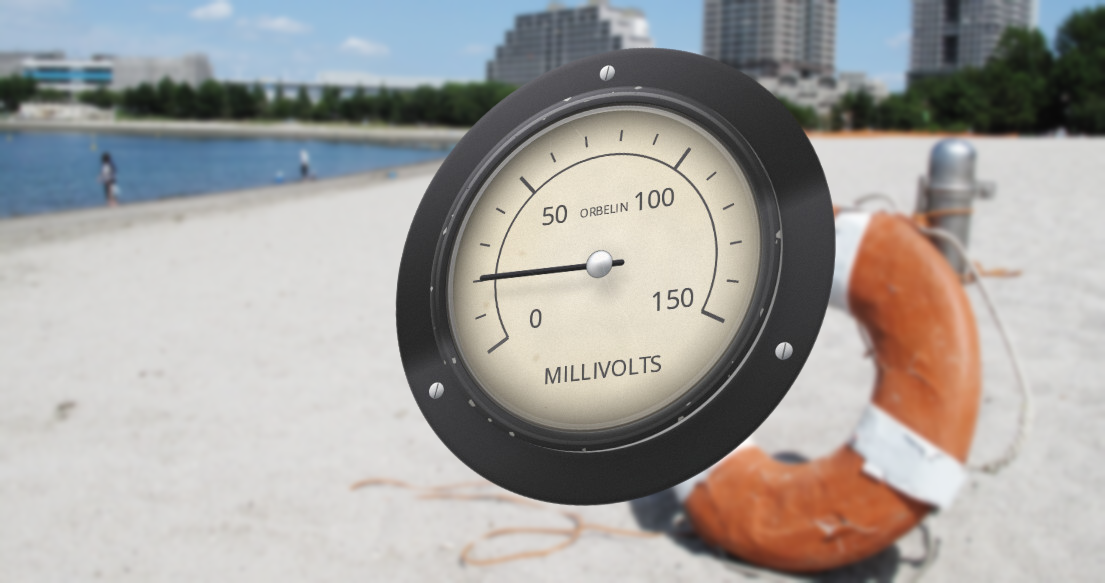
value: {"value": 20, "unit": "mV"}
